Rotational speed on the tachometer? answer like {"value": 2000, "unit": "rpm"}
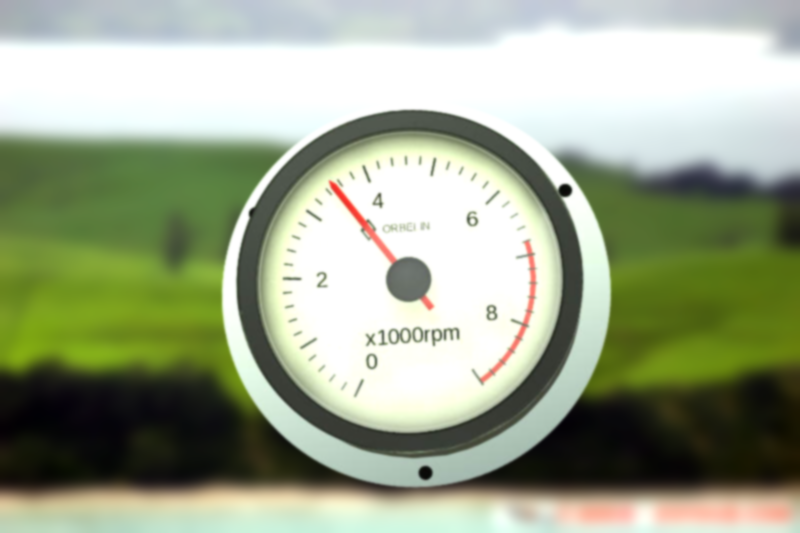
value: {"value": 3500, "unit": "rpm"}
